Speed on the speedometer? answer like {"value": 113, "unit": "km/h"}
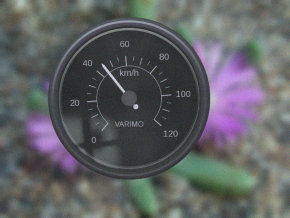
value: {"value": 45, "unit": "km/h"}
